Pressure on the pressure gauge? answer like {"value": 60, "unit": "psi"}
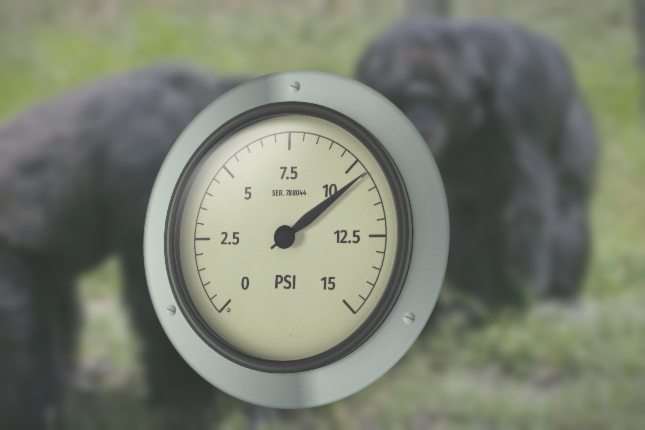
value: {"value": 10.5, "unit": "psi"}
